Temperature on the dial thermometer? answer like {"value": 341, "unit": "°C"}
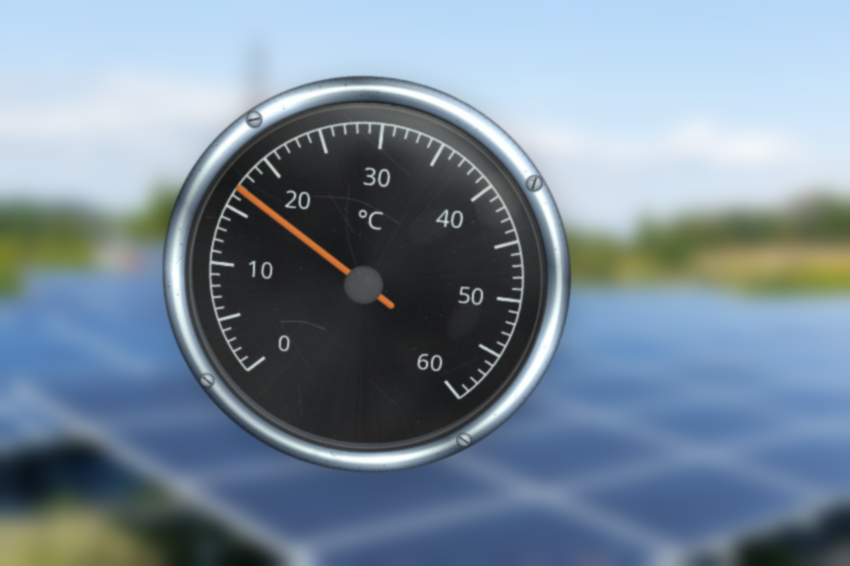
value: {"value": 17, "unit": "°C"}
